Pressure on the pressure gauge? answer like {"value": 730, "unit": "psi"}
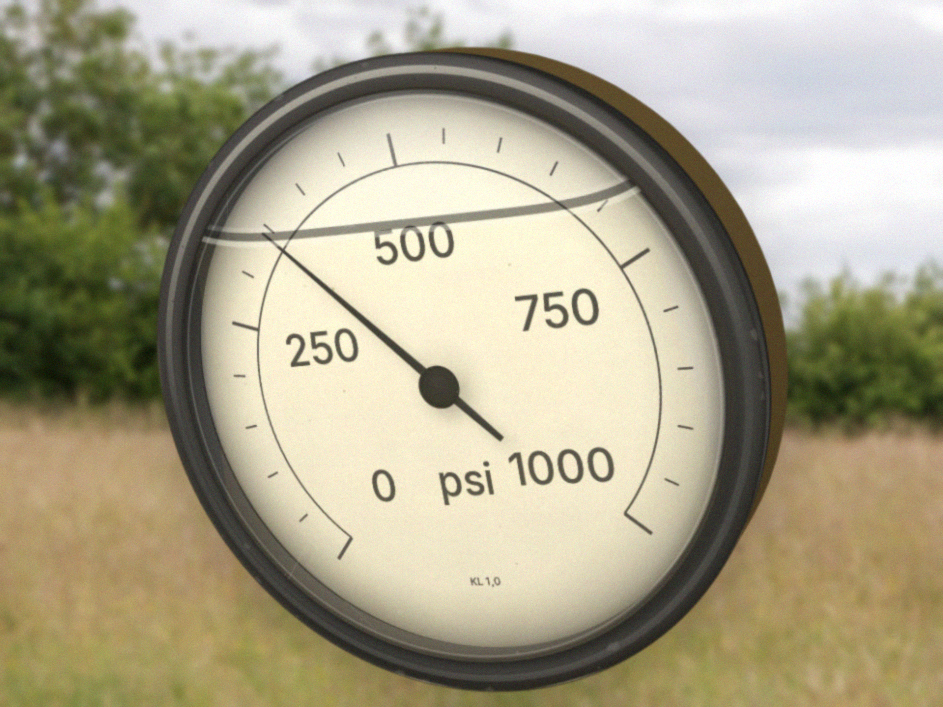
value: {"value": 350, "unit": "psi"}
